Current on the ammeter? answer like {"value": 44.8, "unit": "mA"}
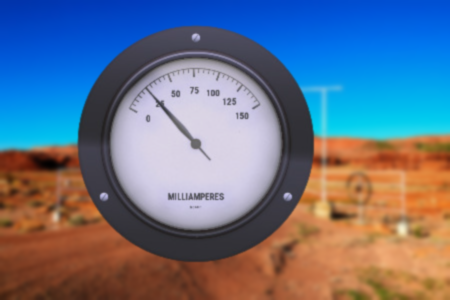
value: {"value": 25, "unit": "mA"}
